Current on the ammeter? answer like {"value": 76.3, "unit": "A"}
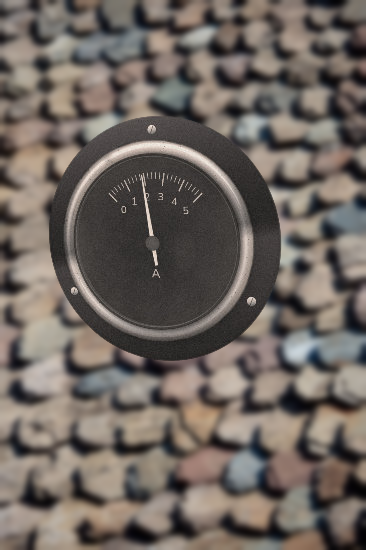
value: {"value": 2, "unit": "A"}
